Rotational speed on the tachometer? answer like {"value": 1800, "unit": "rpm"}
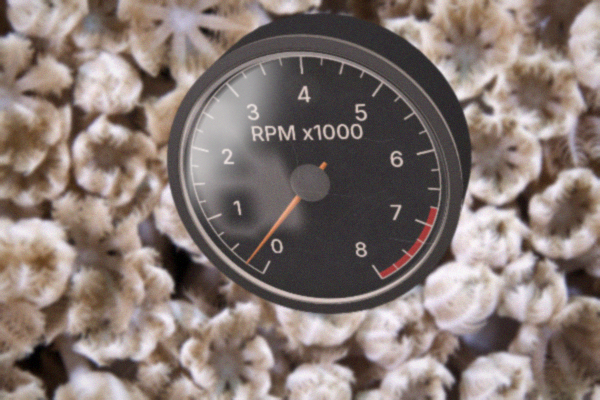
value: {"value": 250, "unit": "rpm"}
